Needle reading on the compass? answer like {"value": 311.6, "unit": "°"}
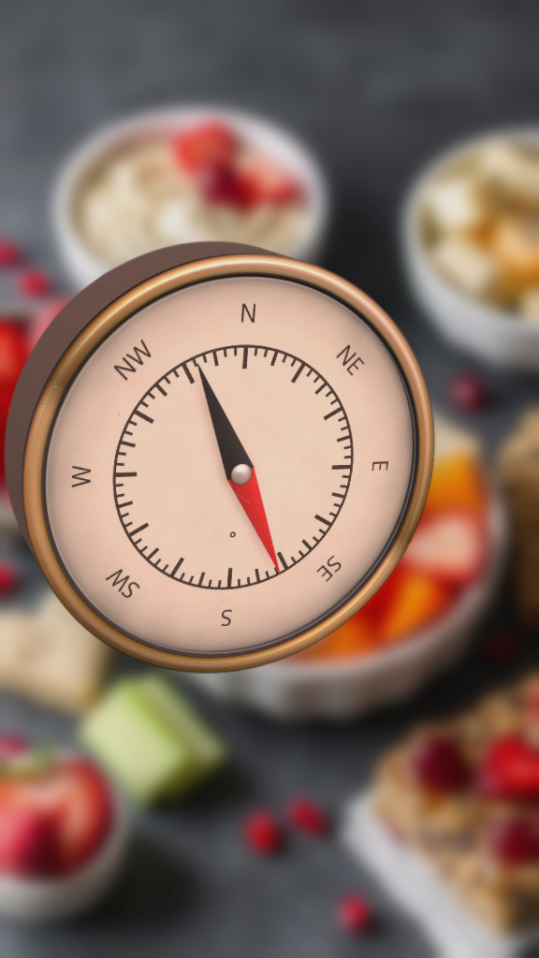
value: {"value": 155, "unit": "°"}
